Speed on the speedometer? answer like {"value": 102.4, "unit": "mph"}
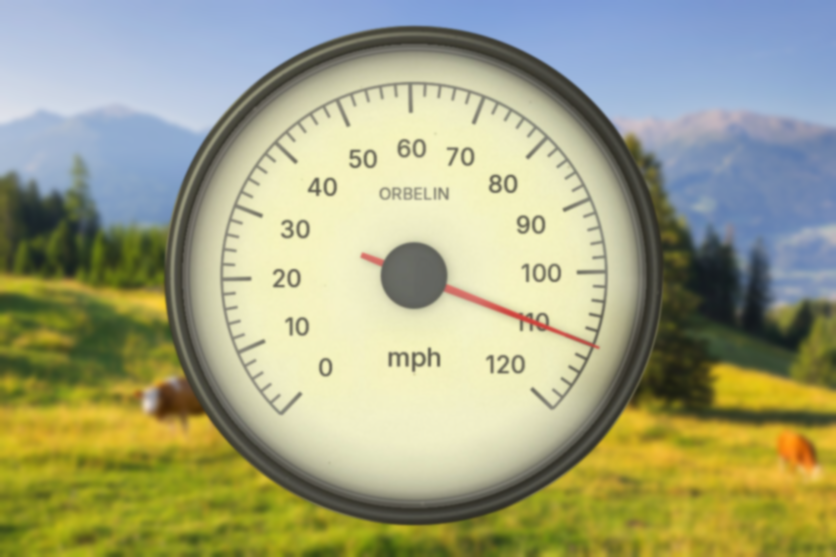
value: {"value": 110, "unit": "mph"}
